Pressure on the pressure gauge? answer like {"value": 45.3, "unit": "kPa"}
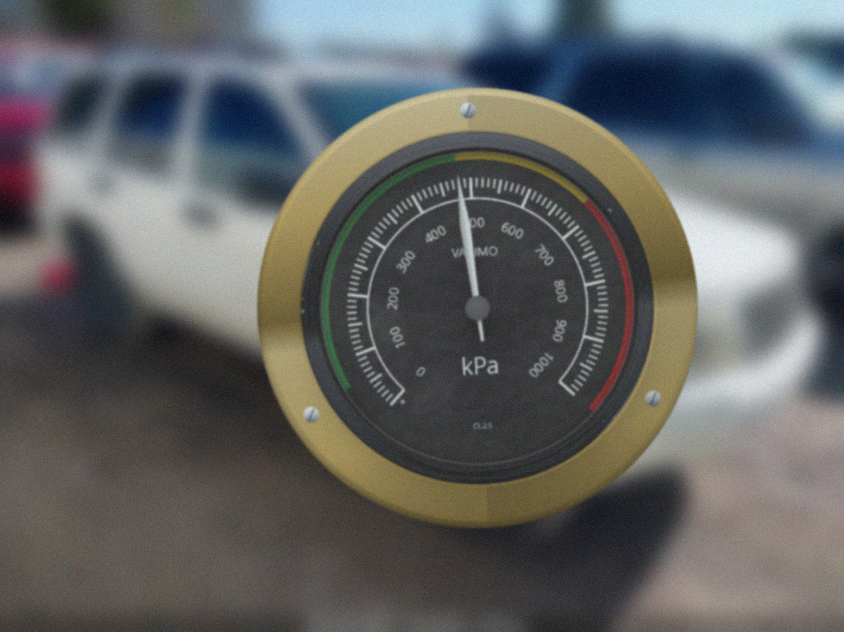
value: {"value": 480, "unit": "kPa"}
